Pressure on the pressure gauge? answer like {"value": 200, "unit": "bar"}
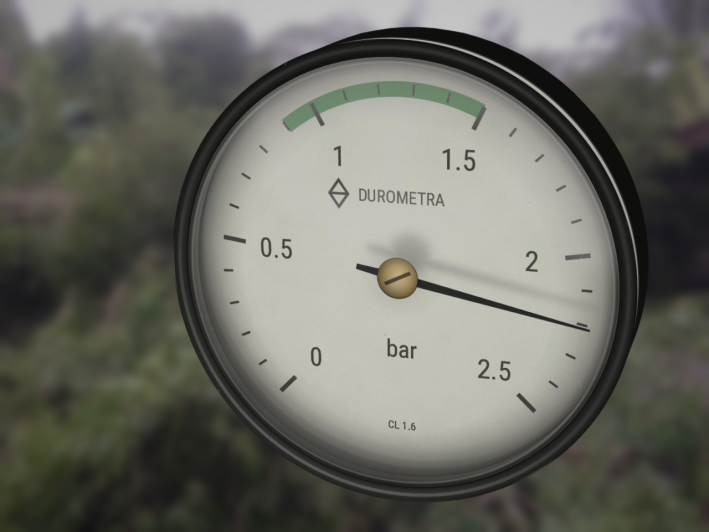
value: {"value": 2.2, "unit": "bar"}
